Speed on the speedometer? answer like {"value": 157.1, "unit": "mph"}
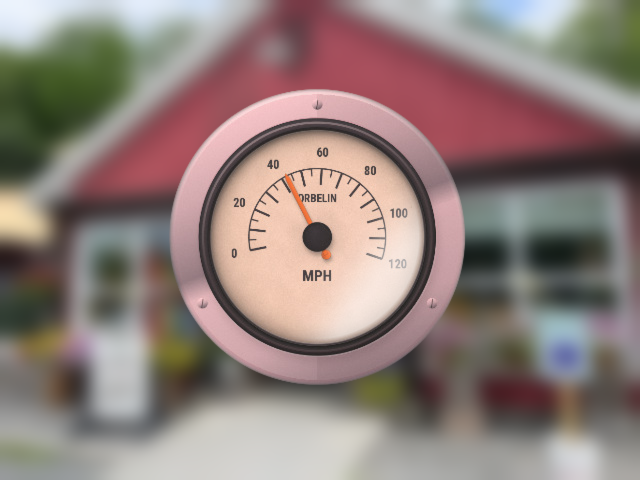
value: {"value": 42.5, "unit": "mph"}
